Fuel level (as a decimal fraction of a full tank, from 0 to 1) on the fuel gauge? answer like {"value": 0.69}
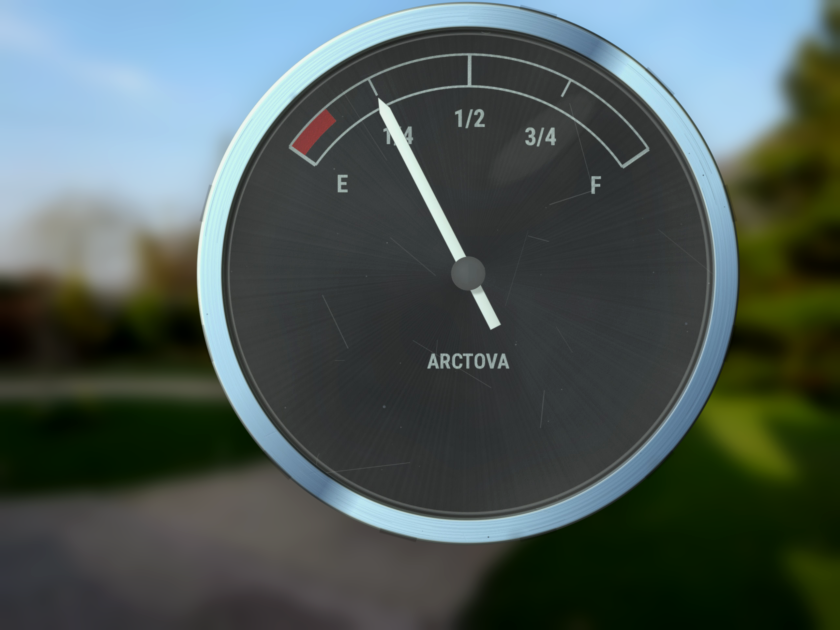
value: {"value": 0.25}
